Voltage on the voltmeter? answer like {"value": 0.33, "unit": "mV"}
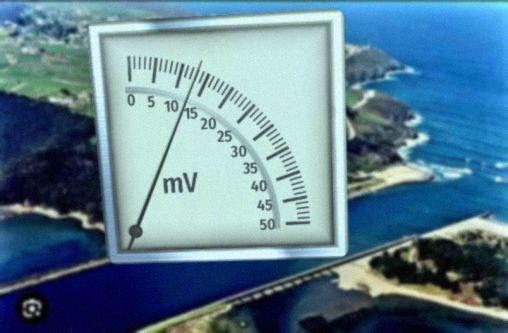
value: {"value": 13, "unit": "mV"}
